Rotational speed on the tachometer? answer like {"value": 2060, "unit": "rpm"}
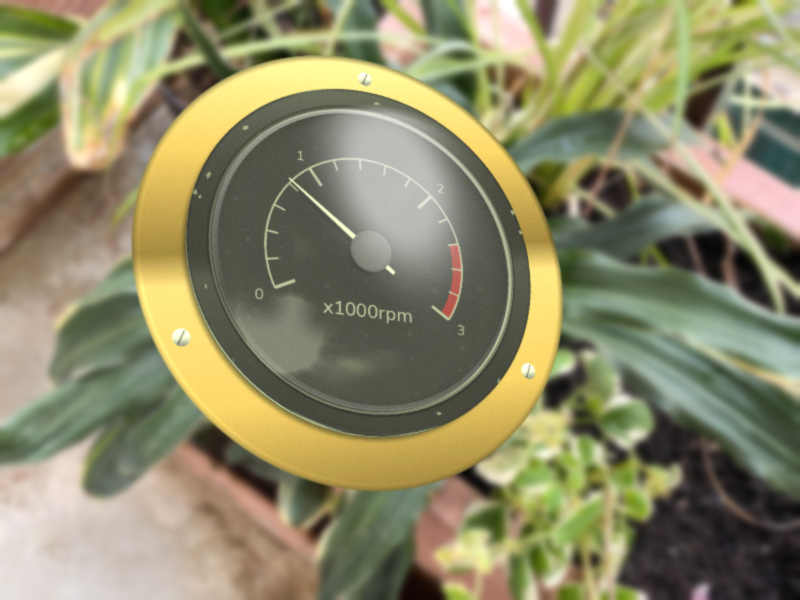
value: {"value": 800, "unit": "rpm"}
